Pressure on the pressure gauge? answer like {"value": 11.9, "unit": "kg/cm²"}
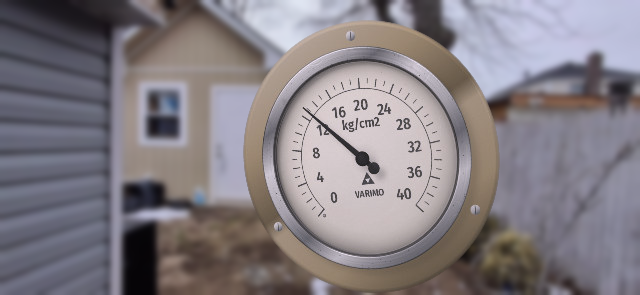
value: {"value": 13, "unit": "kg/cm²"}
